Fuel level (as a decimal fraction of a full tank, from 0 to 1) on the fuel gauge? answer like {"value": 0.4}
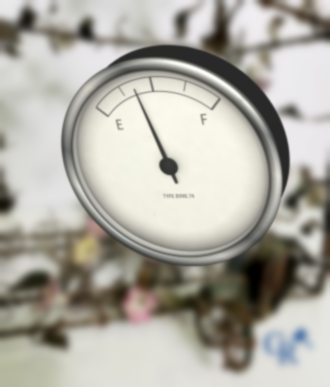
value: {"value": 0.375}
